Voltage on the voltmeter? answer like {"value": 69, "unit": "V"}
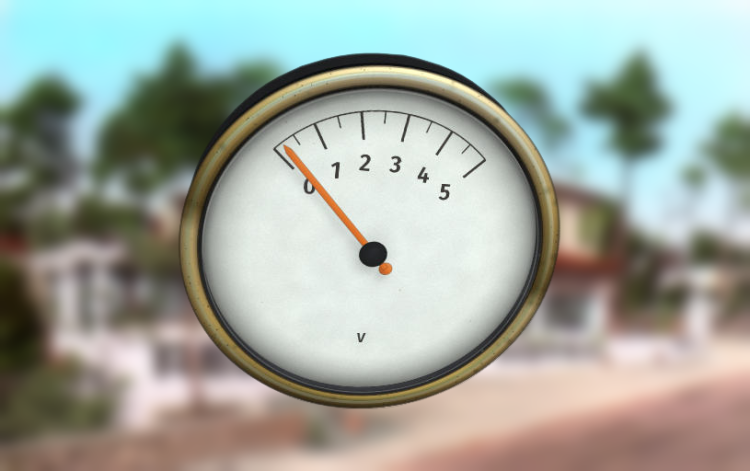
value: {"value": 0.25, "unit": "V"}
